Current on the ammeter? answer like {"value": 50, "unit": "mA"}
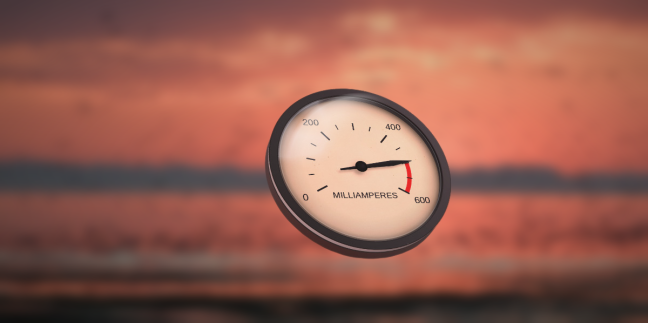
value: {"value": 500, "unit": "mA"}
